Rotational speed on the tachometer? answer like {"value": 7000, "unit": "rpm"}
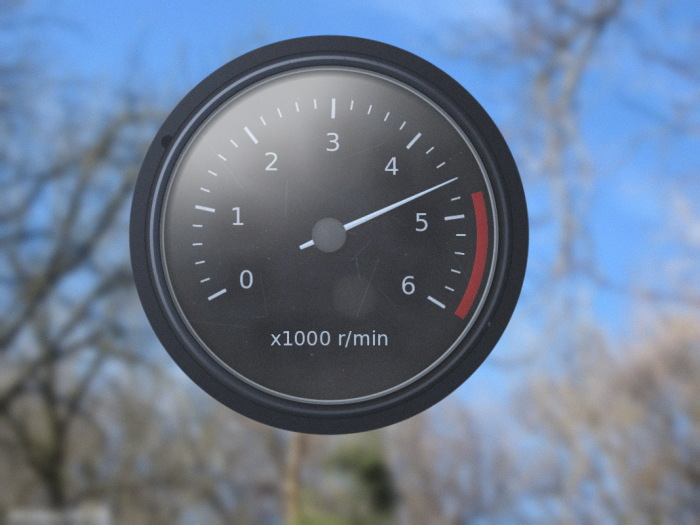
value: {"value": 4600, "unit": "rpm"}
